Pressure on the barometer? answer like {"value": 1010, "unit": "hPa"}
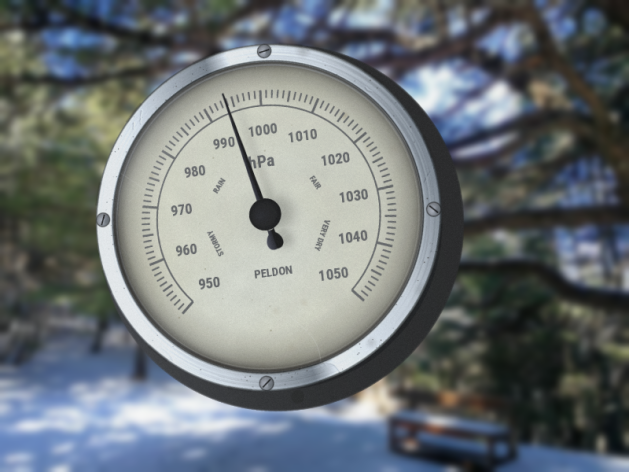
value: {"value": 994, "unit": "hPa"}
